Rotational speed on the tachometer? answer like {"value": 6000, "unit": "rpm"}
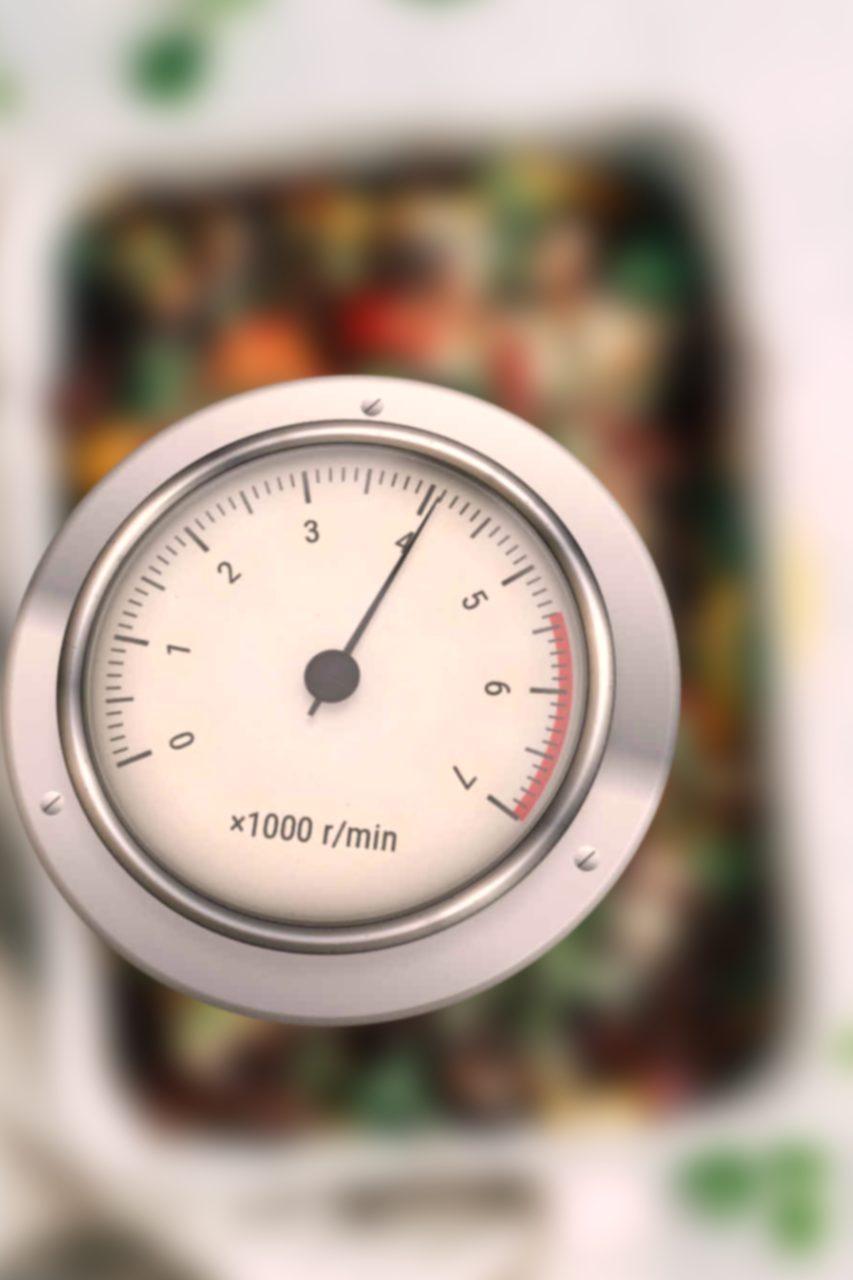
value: {"value": 4100, "unit": "rpm"}
